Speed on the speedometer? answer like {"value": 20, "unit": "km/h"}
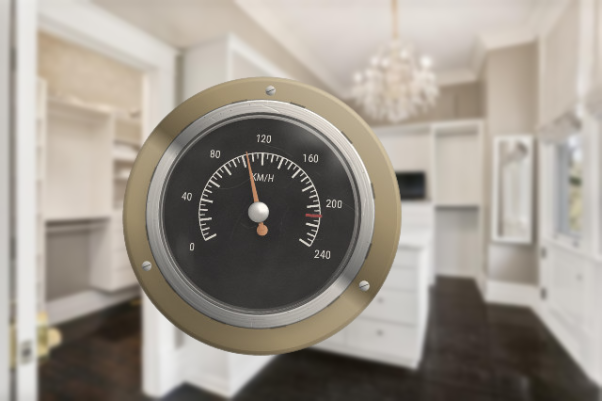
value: {"value": 105, "unit": "km/h"}
